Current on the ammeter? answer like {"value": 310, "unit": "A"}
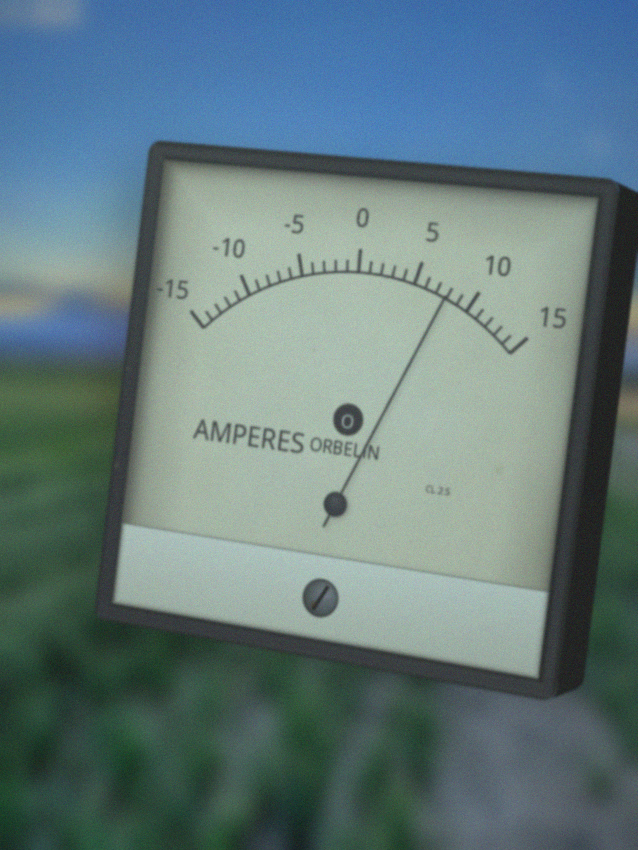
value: {"value": 8, "unit": "A"}
